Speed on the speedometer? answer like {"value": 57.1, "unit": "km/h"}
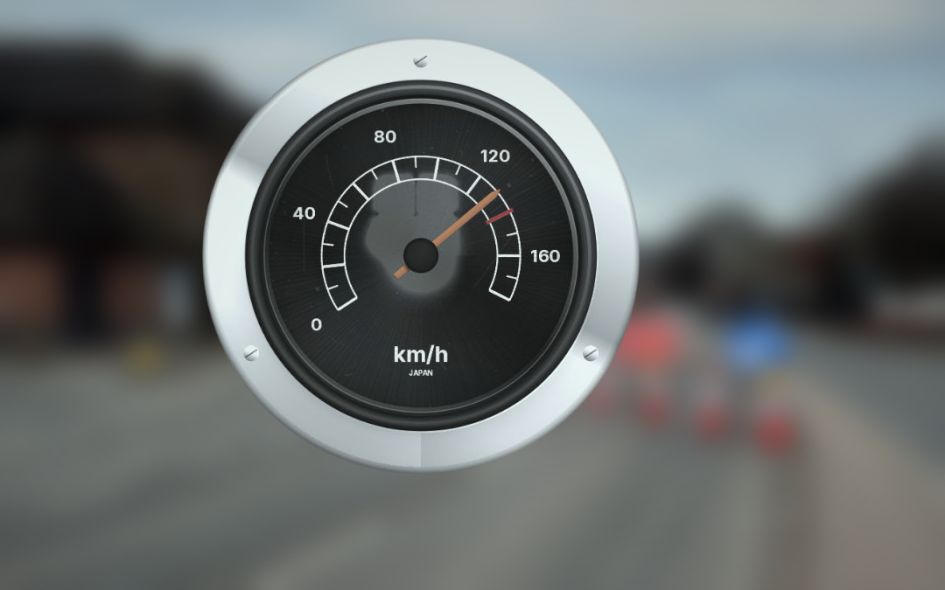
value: {"value": 130, "unit": "km/h"}
